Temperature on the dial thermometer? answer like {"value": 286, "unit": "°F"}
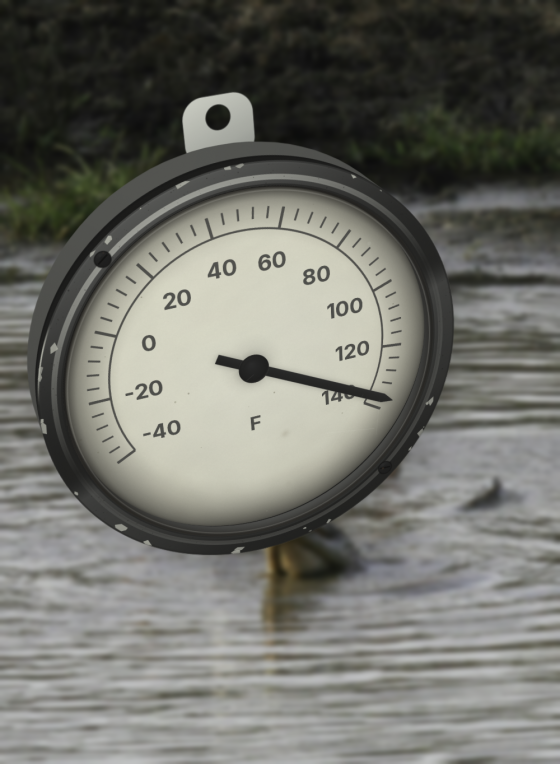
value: {"value": 136, "unit": "°F"}
